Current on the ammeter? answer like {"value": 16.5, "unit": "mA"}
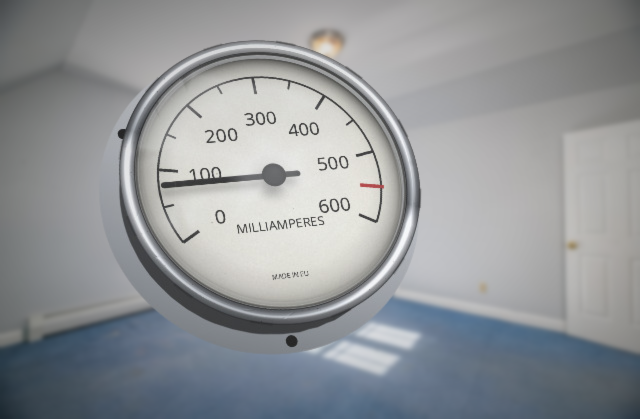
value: {"value": 75, "unit": "mA"}
